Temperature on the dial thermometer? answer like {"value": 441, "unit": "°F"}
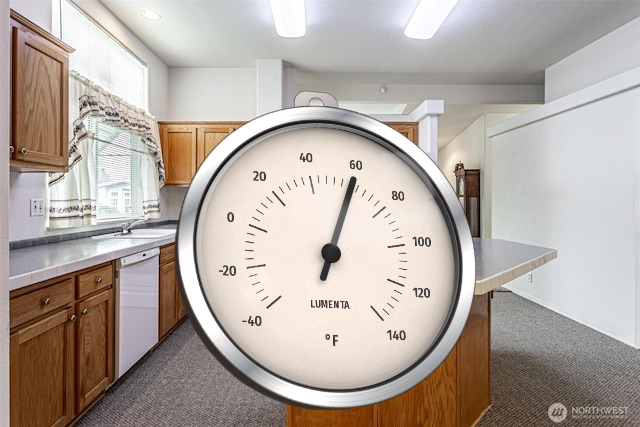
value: {"value": 60, "unit": "°F"}
